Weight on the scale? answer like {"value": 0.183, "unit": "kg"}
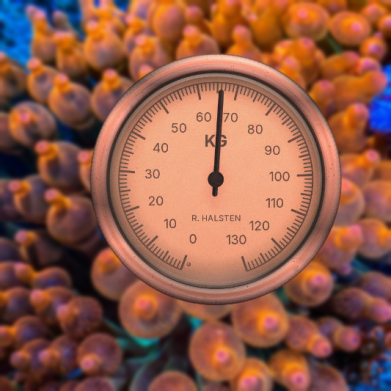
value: {"value": 66, "unit": "kg"}
